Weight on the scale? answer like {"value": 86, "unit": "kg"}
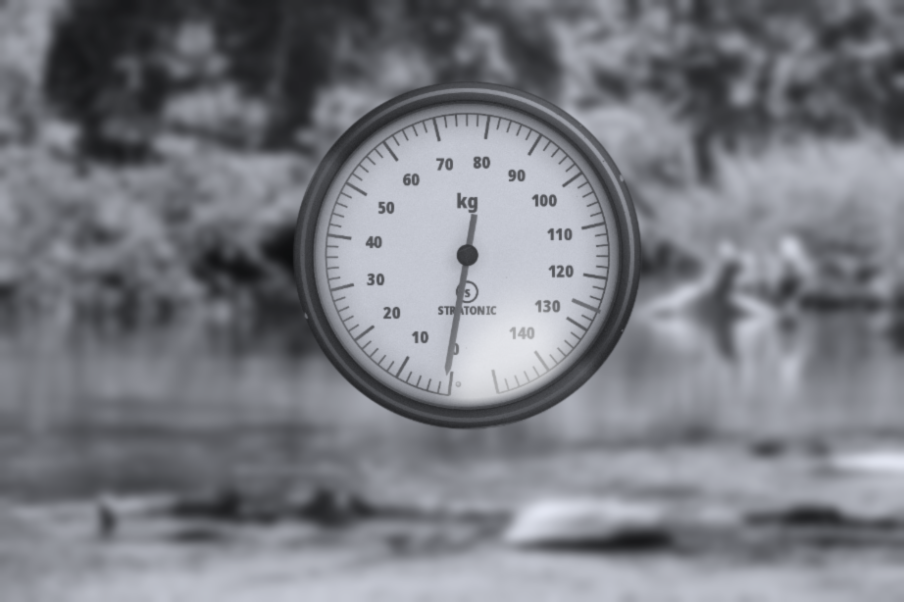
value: {"value": 1, "unit": "kg"}
